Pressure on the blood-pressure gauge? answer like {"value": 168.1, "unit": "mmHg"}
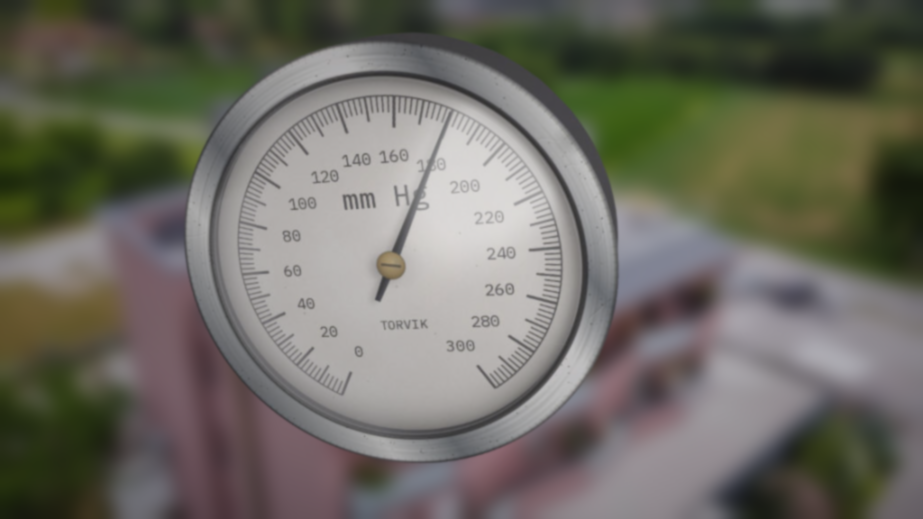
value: {"value": 180, "unit": "mmHg"}
